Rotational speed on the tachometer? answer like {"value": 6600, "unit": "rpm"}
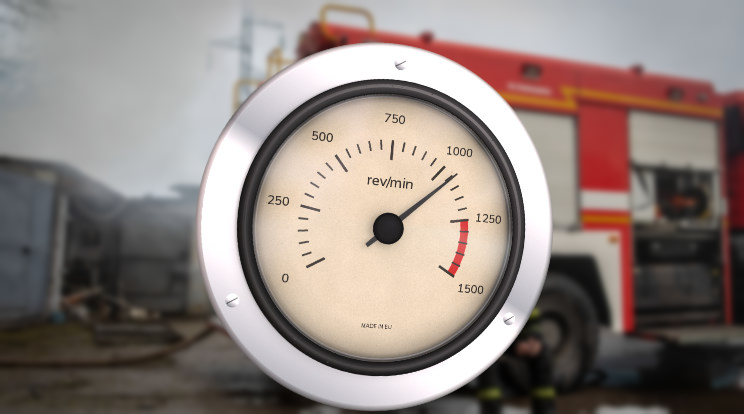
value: {"value": 1050, "unit": "rpm"}
